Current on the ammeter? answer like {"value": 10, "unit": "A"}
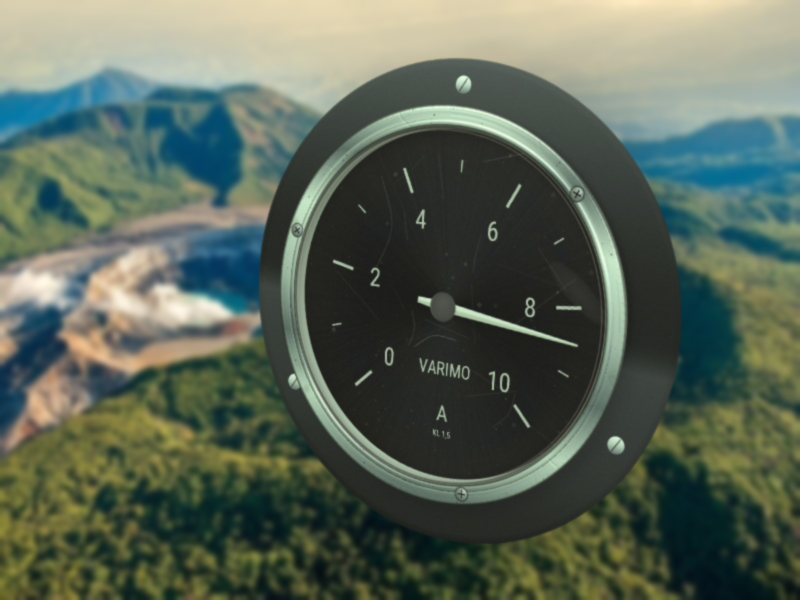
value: {"value": 8.5, "unit": "A"}
